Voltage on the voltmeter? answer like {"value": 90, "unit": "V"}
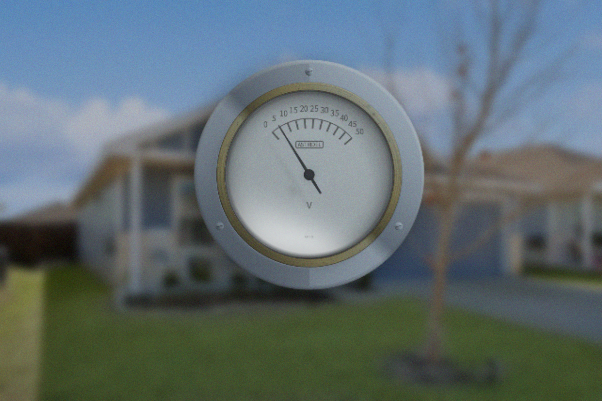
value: {"value": 5, "unit": "V"}
